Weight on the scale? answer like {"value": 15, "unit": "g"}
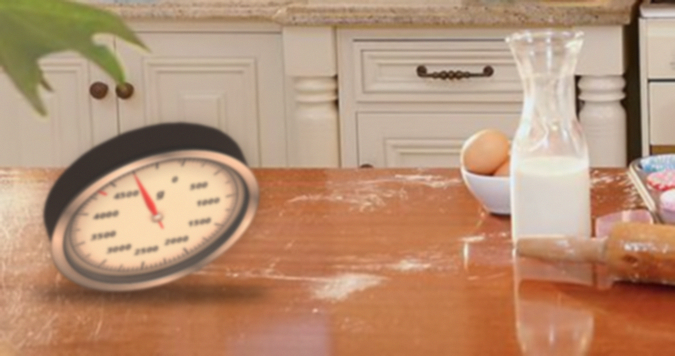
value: {"value": 4750, "unit": "g"}
